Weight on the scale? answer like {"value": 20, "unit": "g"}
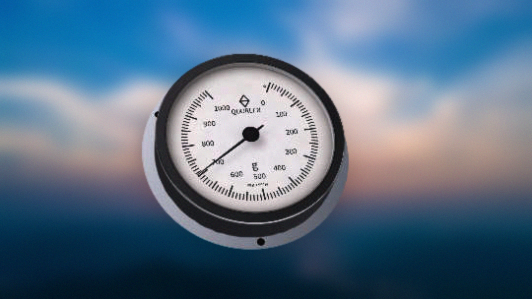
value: {"value": 700, "unit": "g"}
